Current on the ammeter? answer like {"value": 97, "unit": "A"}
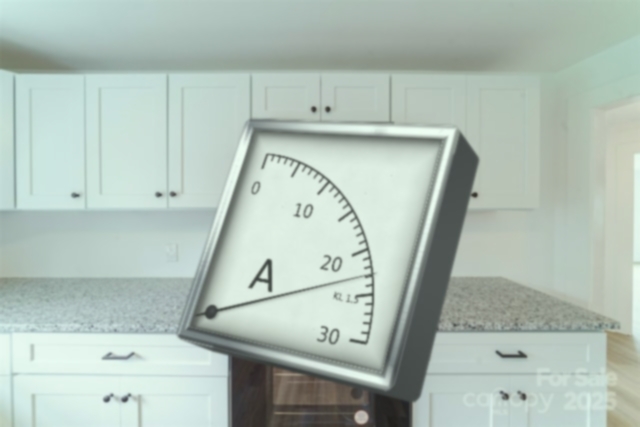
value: {"value": 23, "unit": "A"}
